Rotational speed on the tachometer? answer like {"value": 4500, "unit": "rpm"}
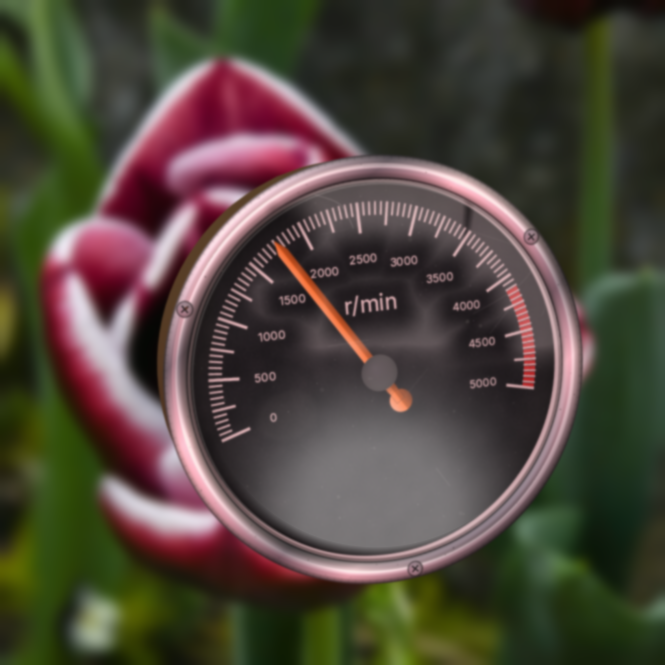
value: {"value": 1750, "unit": "rpm"}
